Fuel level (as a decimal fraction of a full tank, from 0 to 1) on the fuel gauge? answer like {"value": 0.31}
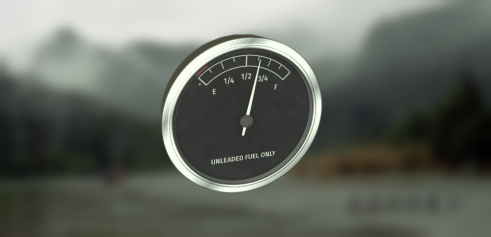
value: {"value": 0.625}
